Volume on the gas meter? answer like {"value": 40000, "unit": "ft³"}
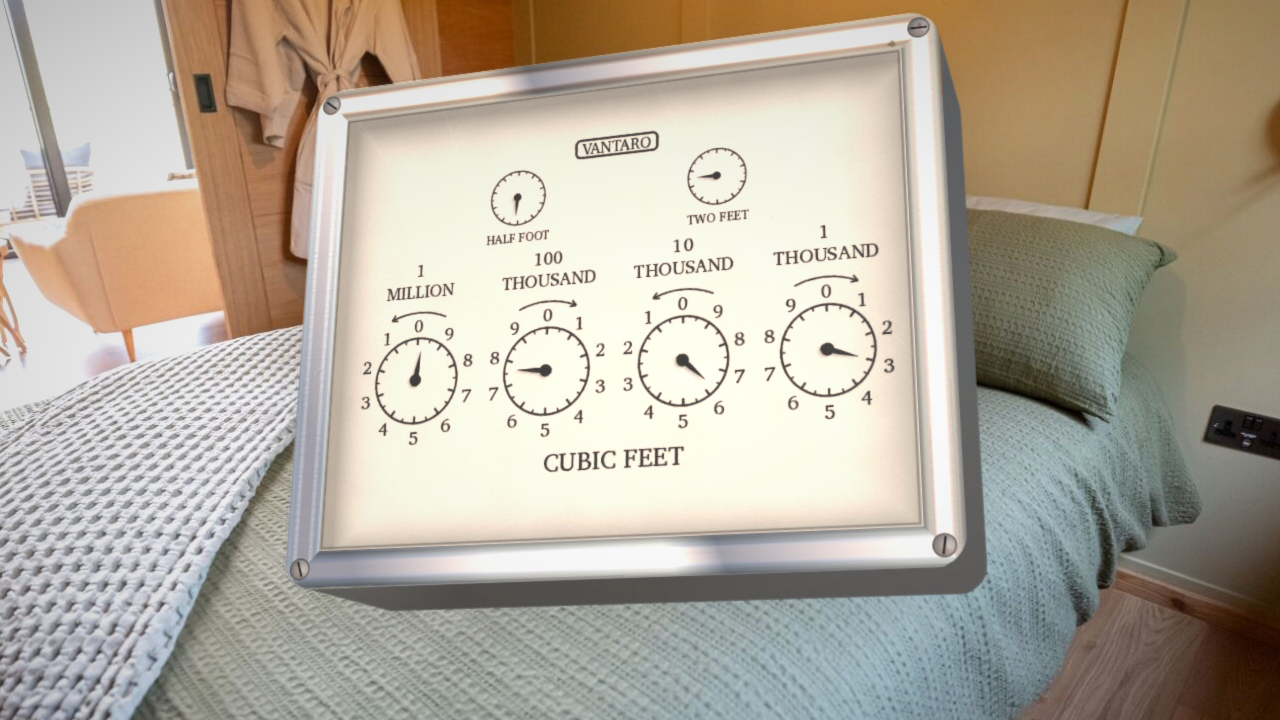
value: {"value": 976300, "unit": "ft³"}
